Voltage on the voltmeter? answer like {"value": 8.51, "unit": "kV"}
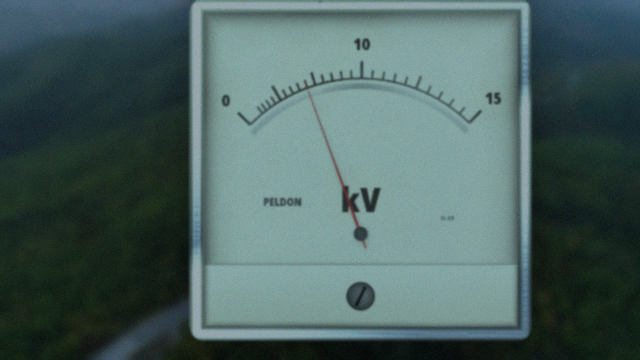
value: {"value": 7, "unit": "kV"}
